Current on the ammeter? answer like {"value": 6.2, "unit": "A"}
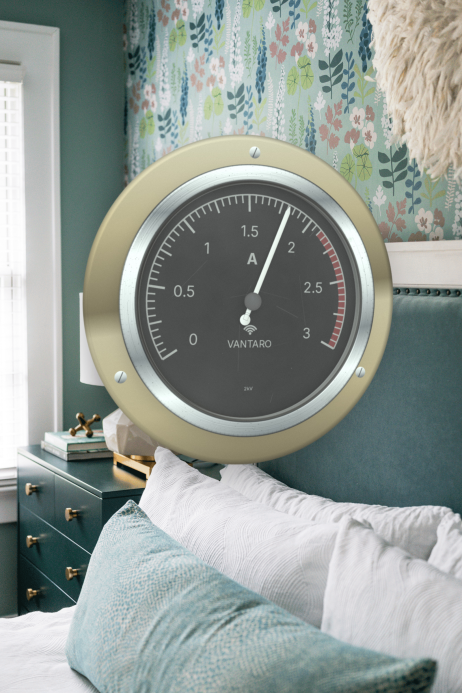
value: {"value": 1.8, "unit": "A"}
